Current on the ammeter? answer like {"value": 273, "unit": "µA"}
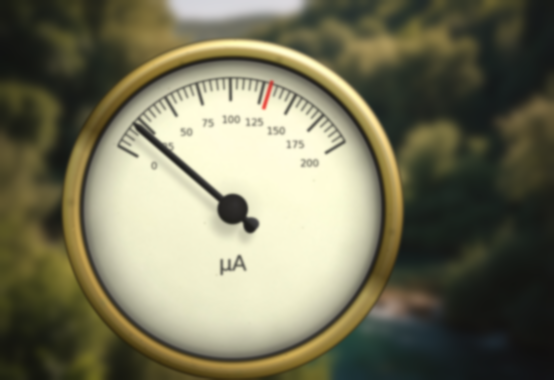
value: {"value": 20, "unit": "µA"}
